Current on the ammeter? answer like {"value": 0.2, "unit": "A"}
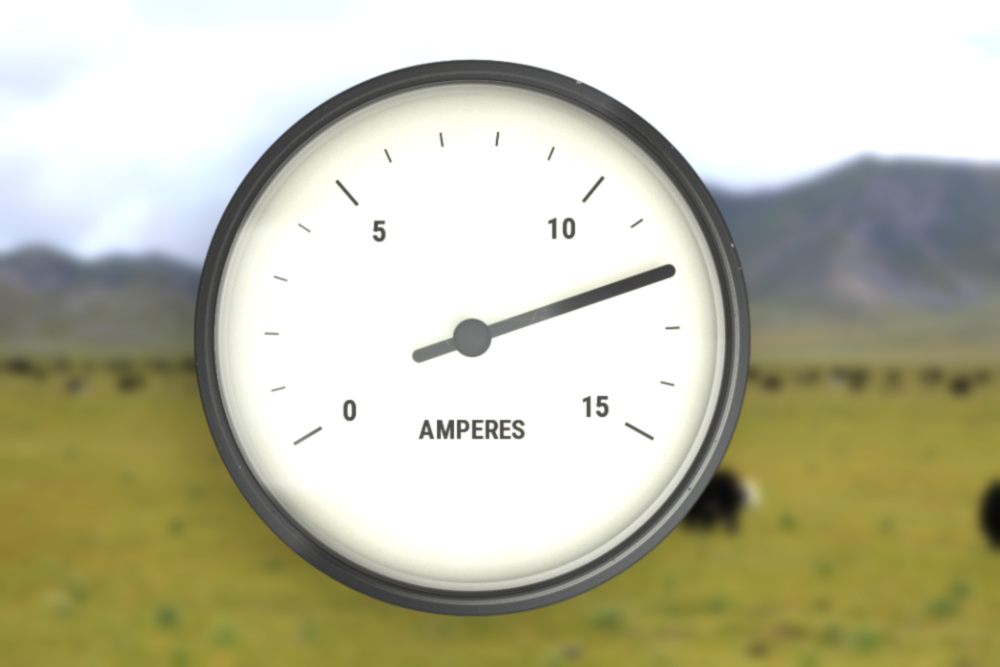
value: {"value": 12, "unit": "A"}
